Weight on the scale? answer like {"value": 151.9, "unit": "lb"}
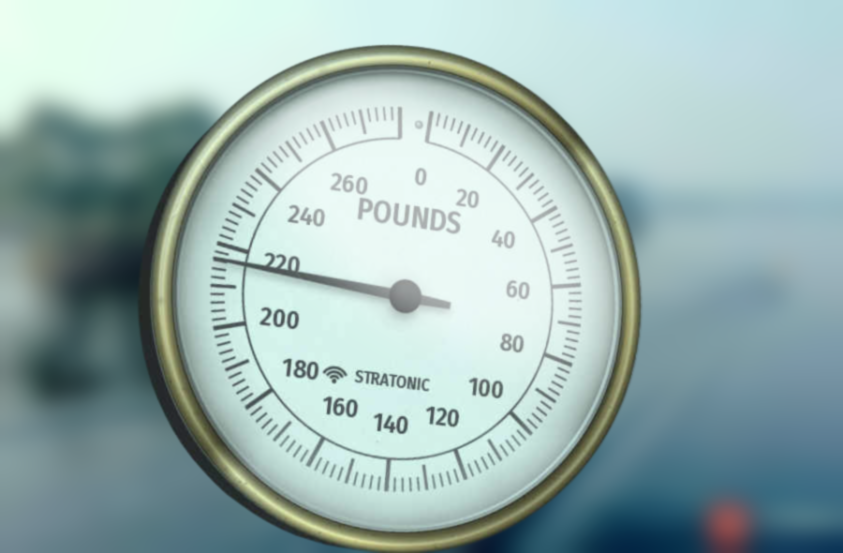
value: {"value": 216, "unit": "lb"}
